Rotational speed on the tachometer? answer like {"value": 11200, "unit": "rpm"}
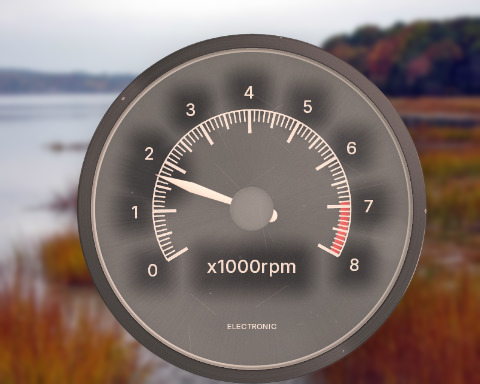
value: {"value": 1700, "unit": "rpm"}
